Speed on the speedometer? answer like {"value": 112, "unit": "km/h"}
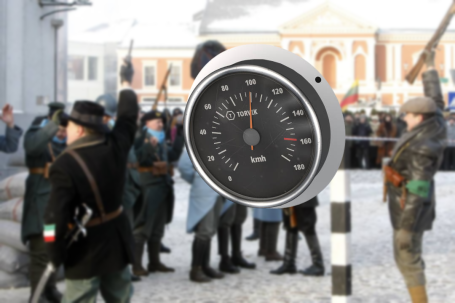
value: {"value": 100, "unit": "km/h"}
